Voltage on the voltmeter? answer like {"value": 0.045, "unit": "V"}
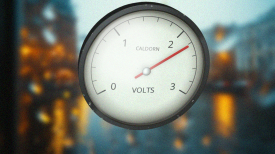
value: {"value": 2.2, "unit": "V"}
